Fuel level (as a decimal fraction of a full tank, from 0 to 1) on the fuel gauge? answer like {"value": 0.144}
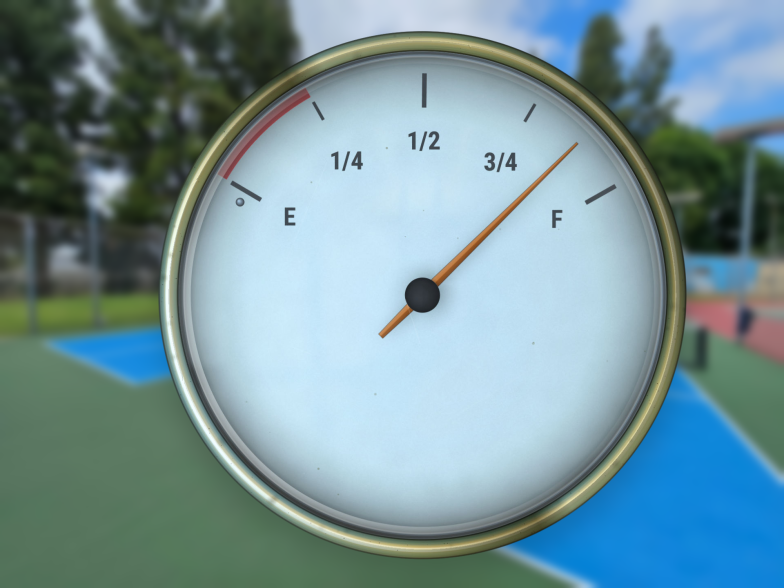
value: {"value": 0.875}
